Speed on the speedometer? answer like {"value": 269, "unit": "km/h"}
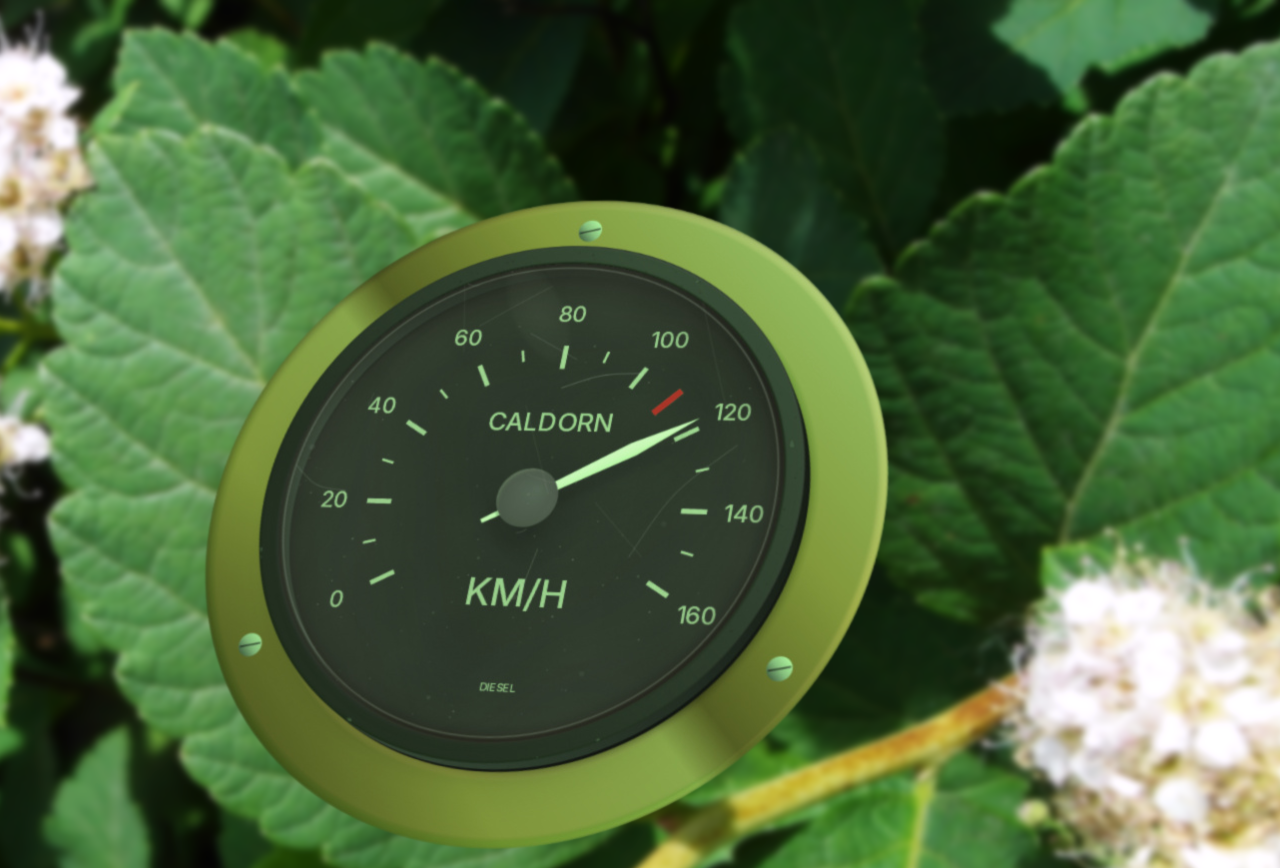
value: {"value": 120, "unit": "km/h"}
